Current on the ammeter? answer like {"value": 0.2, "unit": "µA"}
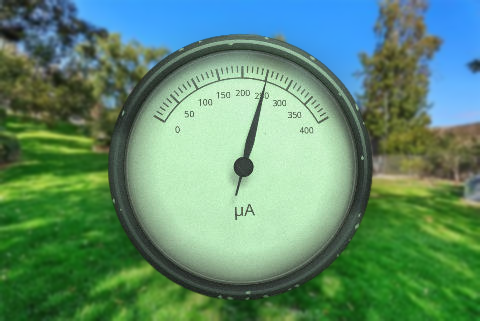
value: {"value": 250, "unit": "µA"}
